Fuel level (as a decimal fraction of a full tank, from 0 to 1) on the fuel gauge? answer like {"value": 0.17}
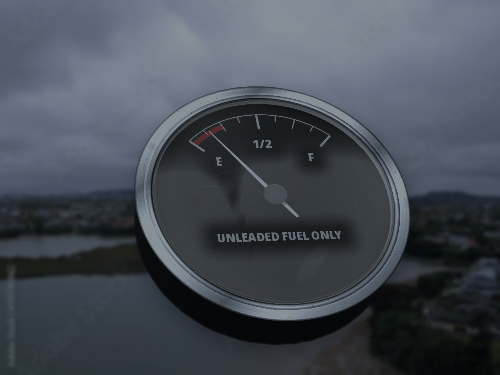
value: {"value": 0.125}
